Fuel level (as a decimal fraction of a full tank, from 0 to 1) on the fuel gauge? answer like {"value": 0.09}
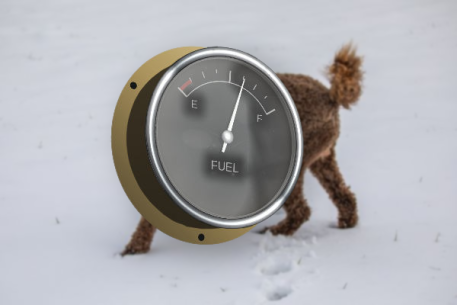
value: {"value": 0.625}
